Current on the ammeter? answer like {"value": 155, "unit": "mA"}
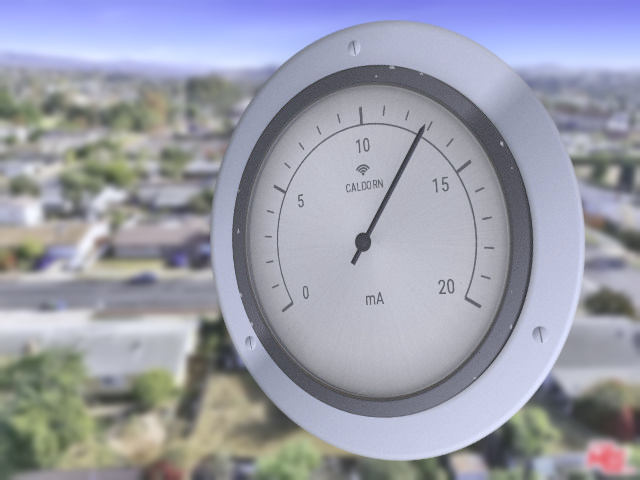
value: {"value": 13, "unit": "mA"}
